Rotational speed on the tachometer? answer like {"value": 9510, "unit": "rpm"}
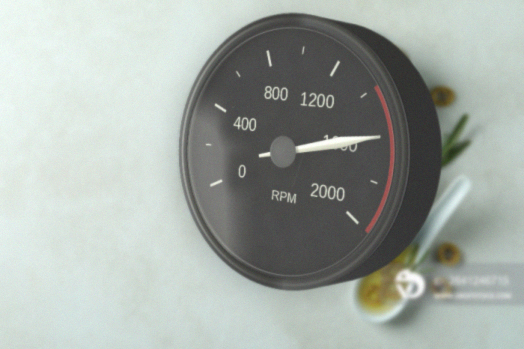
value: {"value": 1600, "unit": "rpm"}
